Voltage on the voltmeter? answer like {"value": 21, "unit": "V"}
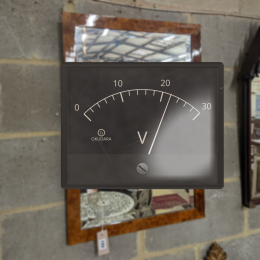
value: {"value": 22, "unit": "V"}
